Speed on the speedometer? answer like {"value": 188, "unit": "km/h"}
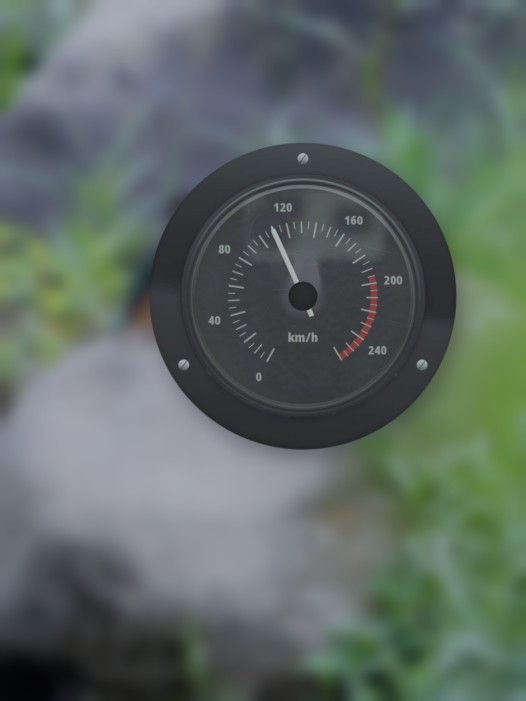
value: {"value": 110, "unit": "km/h"}
